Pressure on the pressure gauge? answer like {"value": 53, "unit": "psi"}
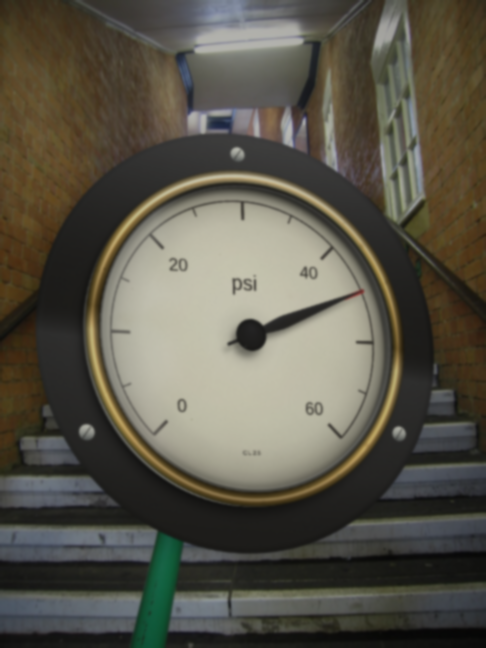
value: {"value": 45, "unit": "psi"}
